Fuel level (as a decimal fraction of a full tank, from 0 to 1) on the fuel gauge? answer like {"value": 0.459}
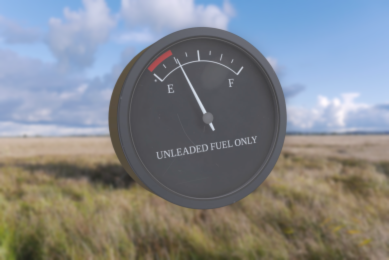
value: {"value": 0.25}
